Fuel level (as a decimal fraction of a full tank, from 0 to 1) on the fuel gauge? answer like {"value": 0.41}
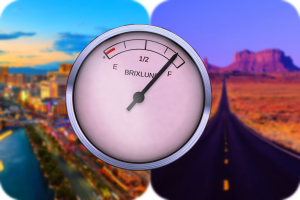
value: {"value": 0.875}
